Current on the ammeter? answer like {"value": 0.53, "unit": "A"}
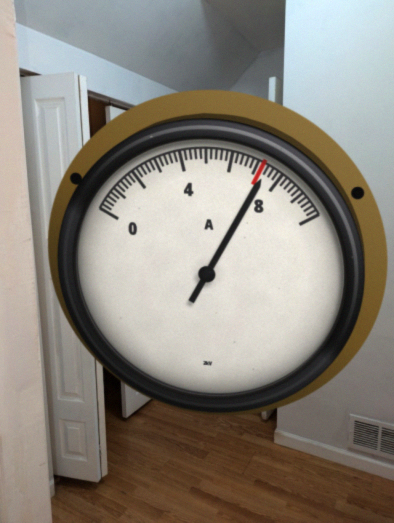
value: {"value": 7.4, "unit": "A"}
